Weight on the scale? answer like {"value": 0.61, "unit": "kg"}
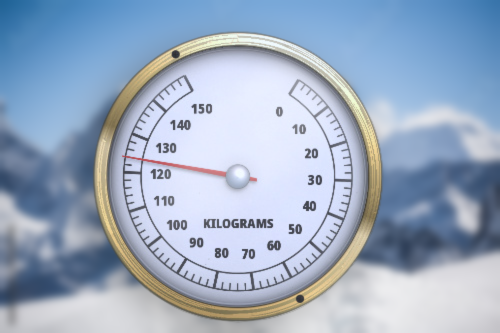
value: {"value": 124, "unit": "kg"}
